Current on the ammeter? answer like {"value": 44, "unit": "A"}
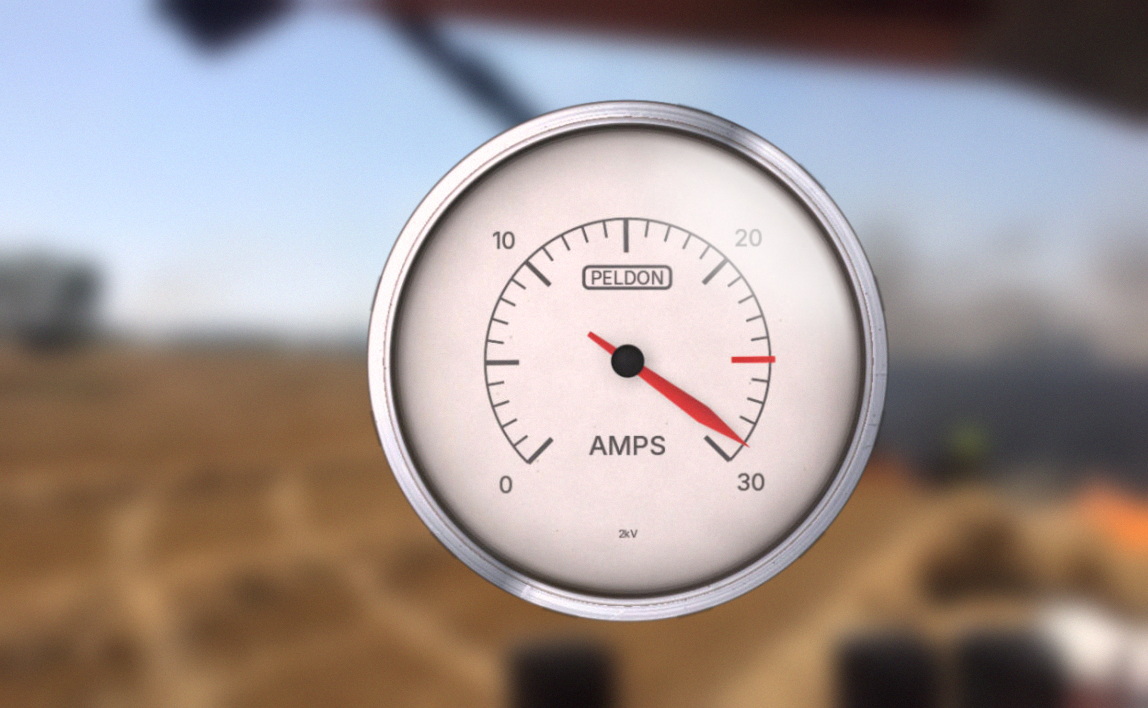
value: {"value": 29, "unit": "A"}
